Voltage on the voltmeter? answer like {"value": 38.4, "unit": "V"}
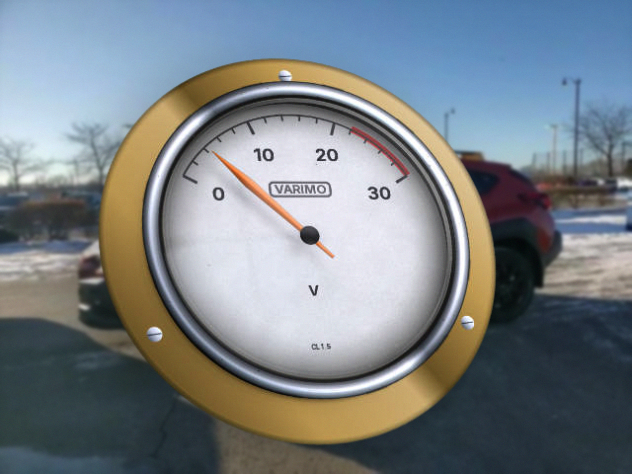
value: {"value": 4, "unit": "V"}
